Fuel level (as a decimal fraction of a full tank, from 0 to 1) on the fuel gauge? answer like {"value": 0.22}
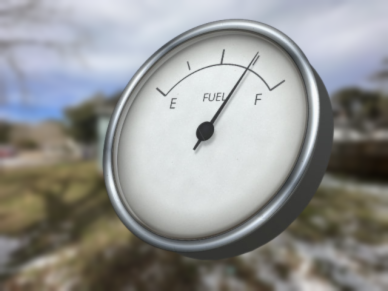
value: {"value": 0.75}
